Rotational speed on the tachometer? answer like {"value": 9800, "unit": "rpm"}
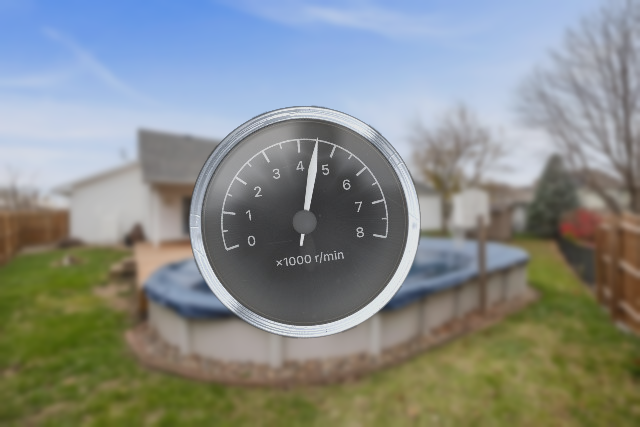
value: {"value": 4500, "unit": "rpm"}
